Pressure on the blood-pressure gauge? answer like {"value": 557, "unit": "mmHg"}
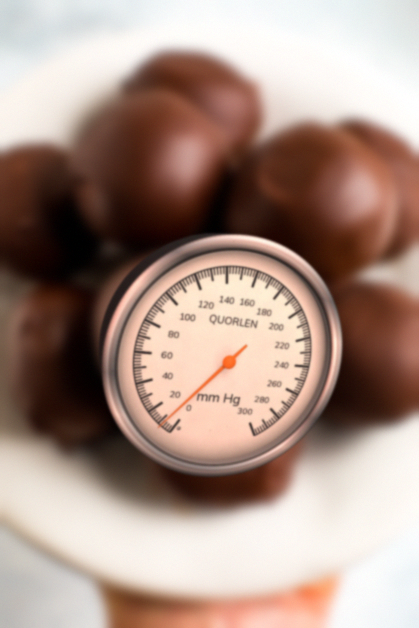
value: {"value": 10, "unit": "mmHg"}
